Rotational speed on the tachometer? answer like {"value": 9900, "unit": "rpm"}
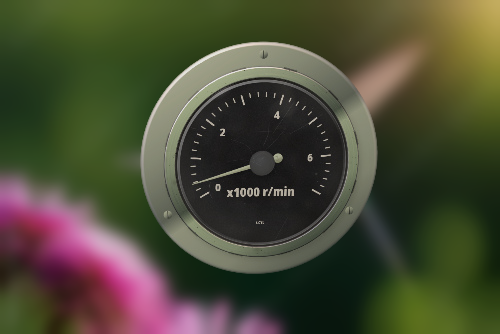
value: {"value": 400, "unit": "rpm"}
